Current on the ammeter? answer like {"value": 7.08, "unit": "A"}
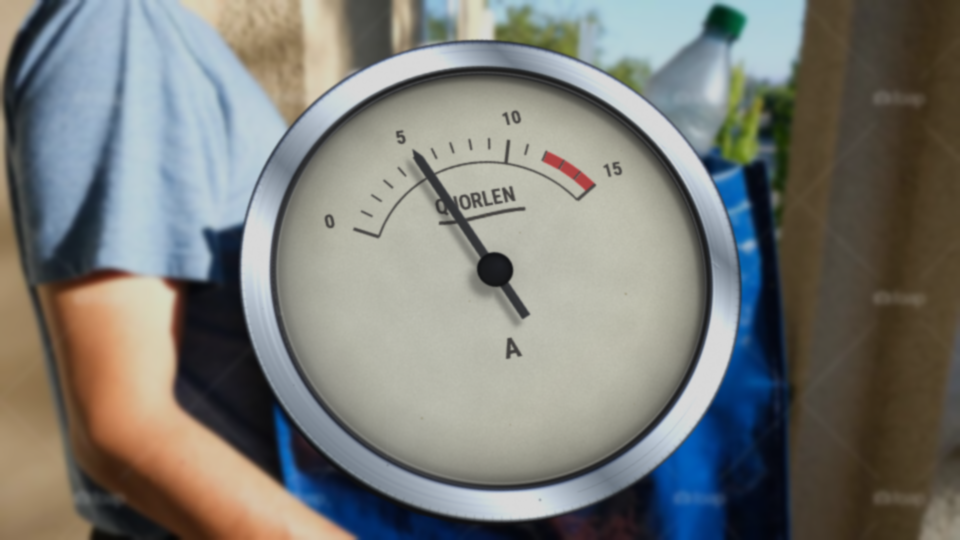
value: {"value": 5, "unit": "A"}
